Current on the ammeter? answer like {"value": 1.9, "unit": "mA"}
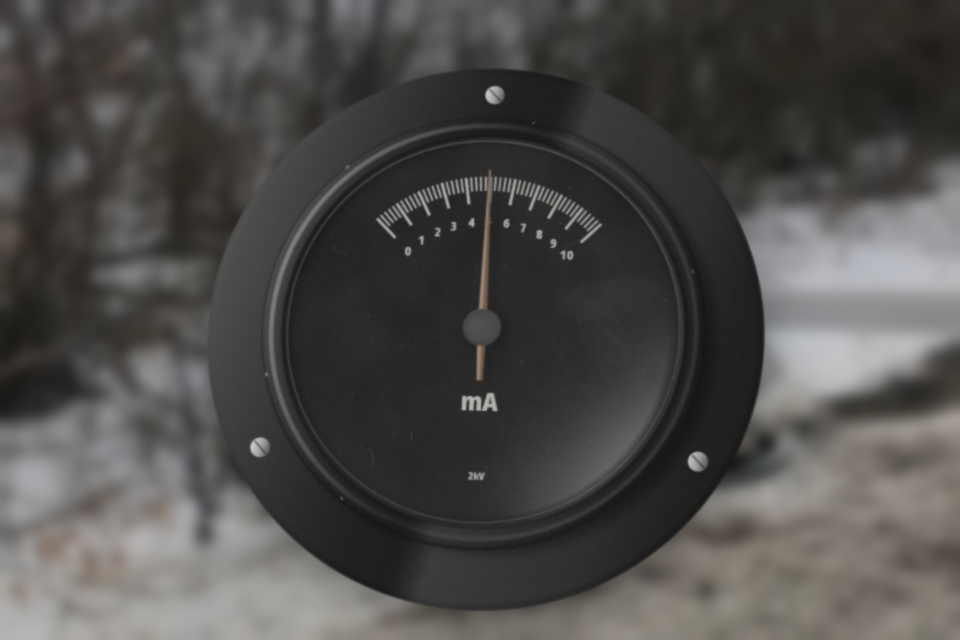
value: {"value": 5, "unit": "mA"}
